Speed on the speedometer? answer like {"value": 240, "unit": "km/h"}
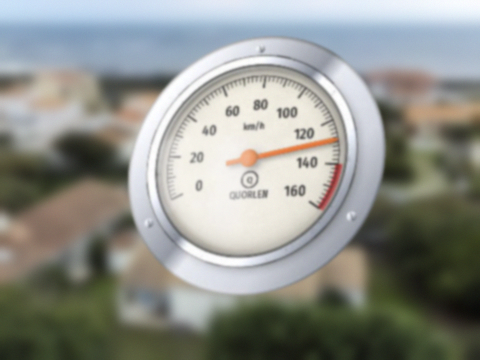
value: {"value": 130, "unit": "km/h"}
